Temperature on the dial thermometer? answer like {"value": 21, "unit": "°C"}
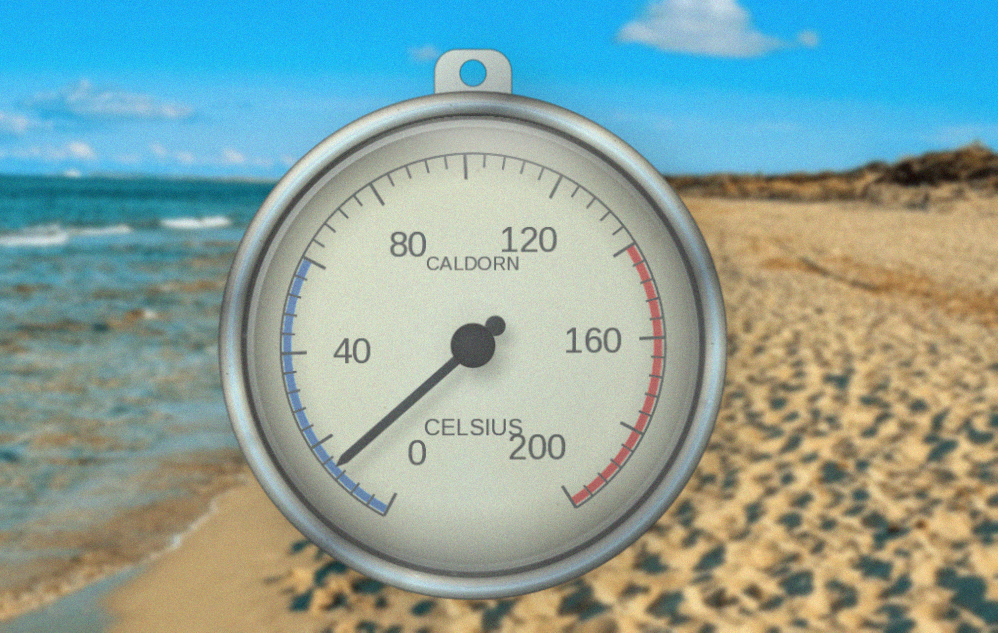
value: {"value": 14, "unit": "°C"}
